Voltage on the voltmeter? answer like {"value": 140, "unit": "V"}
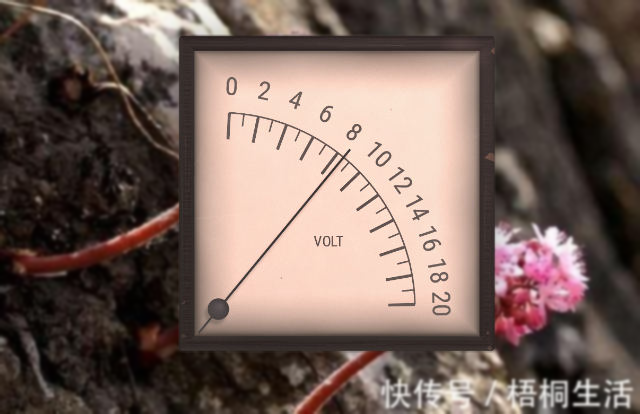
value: {"value": 8.5, "unit": "V"}
